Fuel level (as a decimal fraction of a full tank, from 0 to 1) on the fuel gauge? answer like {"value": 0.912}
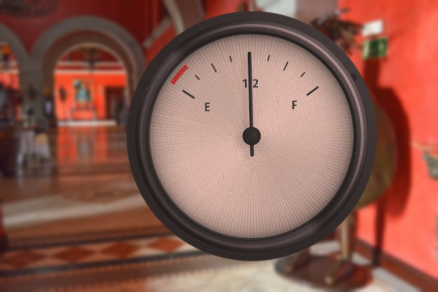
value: {"value": 0.5}
